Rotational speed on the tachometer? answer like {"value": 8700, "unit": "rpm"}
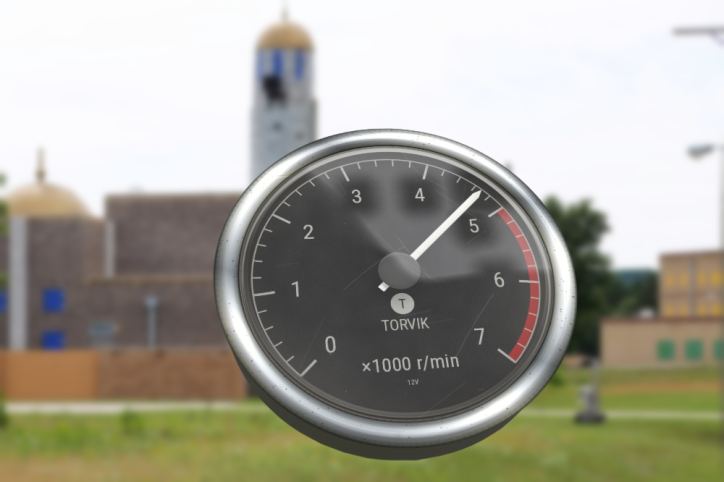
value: {"value": 4700, "unit": "rpm"}
